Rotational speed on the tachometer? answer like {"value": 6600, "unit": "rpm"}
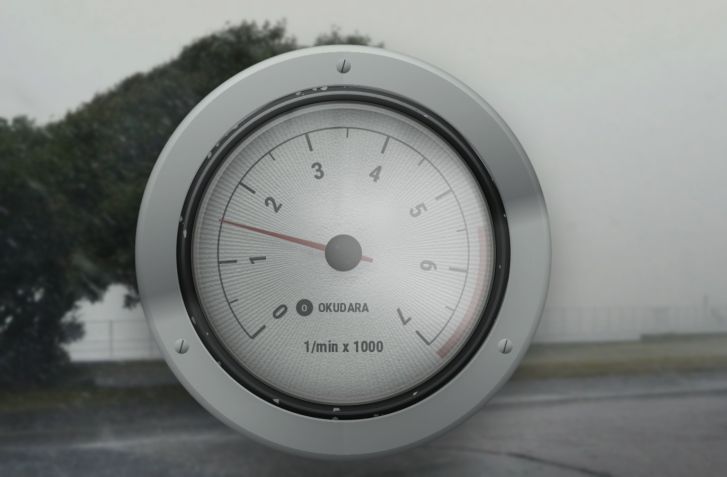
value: {"value": 1500, "unit": "rpm"}
